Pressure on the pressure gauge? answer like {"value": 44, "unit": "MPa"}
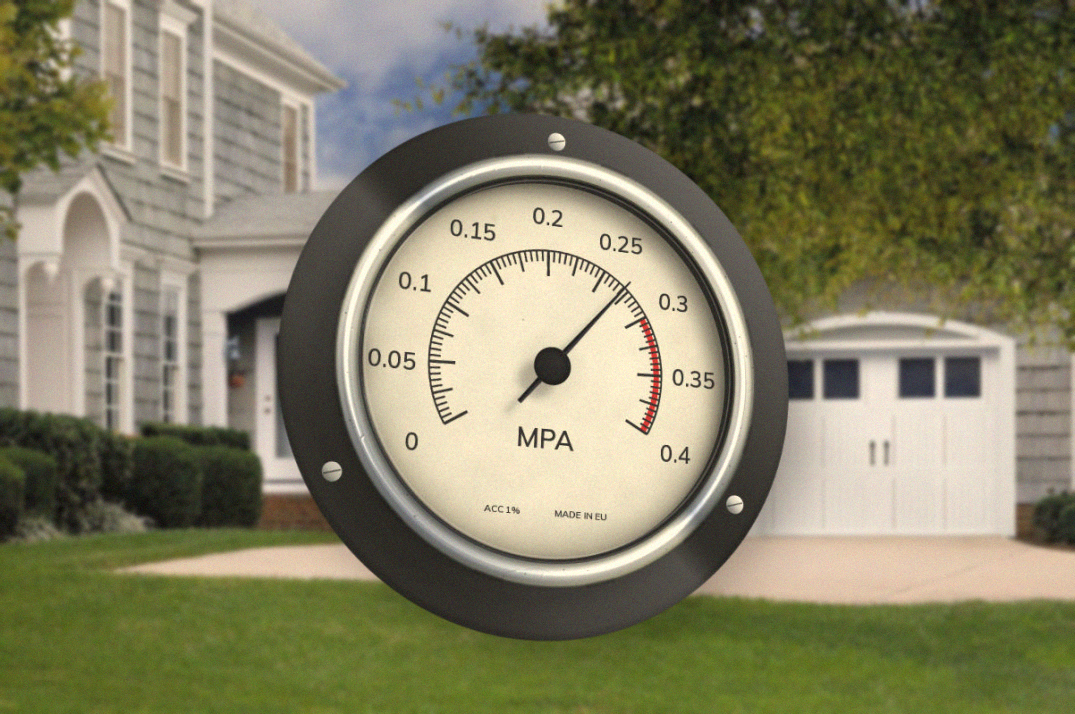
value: {"value": 0.27, "unit": "MPa"}
